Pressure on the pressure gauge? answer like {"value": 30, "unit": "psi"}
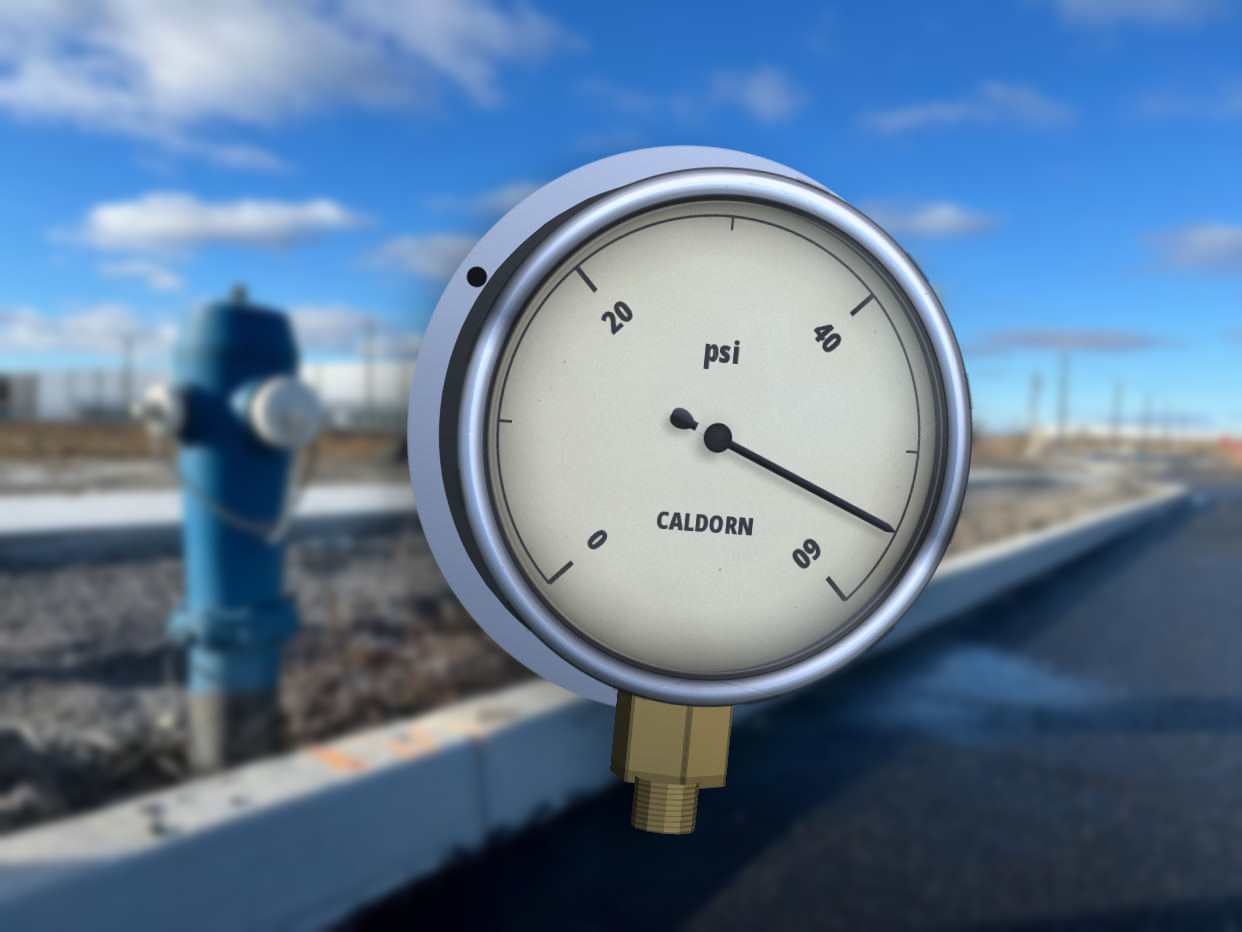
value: {"value": 55, "unit": "psi"}
